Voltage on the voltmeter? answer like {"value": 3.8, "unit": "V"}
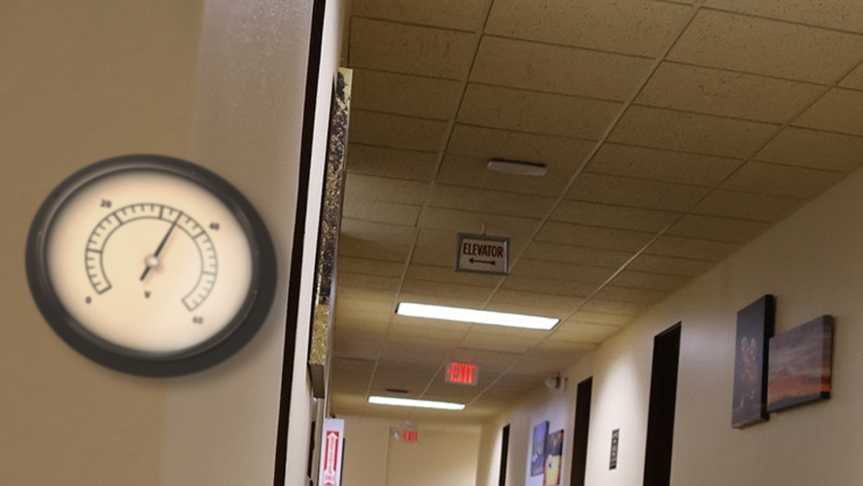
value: {"value": 34, "unit": "V"}
